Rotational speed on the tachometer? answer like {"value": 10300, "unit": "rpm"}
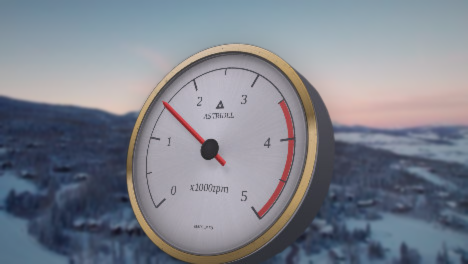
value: {"value": 1500, "unit": "rpm"}
